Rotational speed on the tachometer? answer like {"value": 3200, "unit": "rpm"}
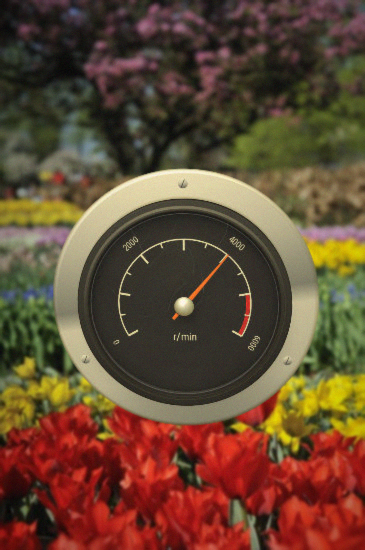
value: {"value": 4000, "unit": "rpm"}
